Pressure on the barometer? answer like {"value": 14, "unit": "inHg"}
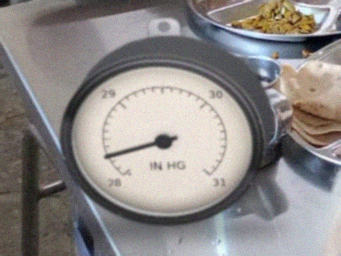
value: {"value": 28.3, "unit": "inHg"}
